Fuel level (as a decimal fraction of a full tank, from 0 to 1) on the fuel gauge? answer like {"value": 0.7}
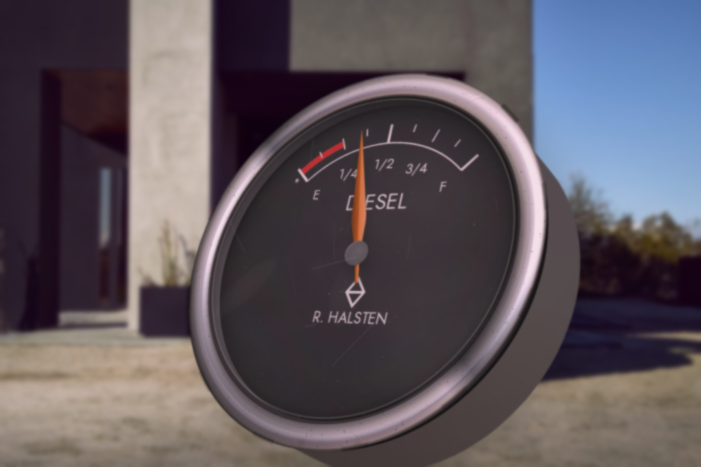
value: {"value": 0.375}
